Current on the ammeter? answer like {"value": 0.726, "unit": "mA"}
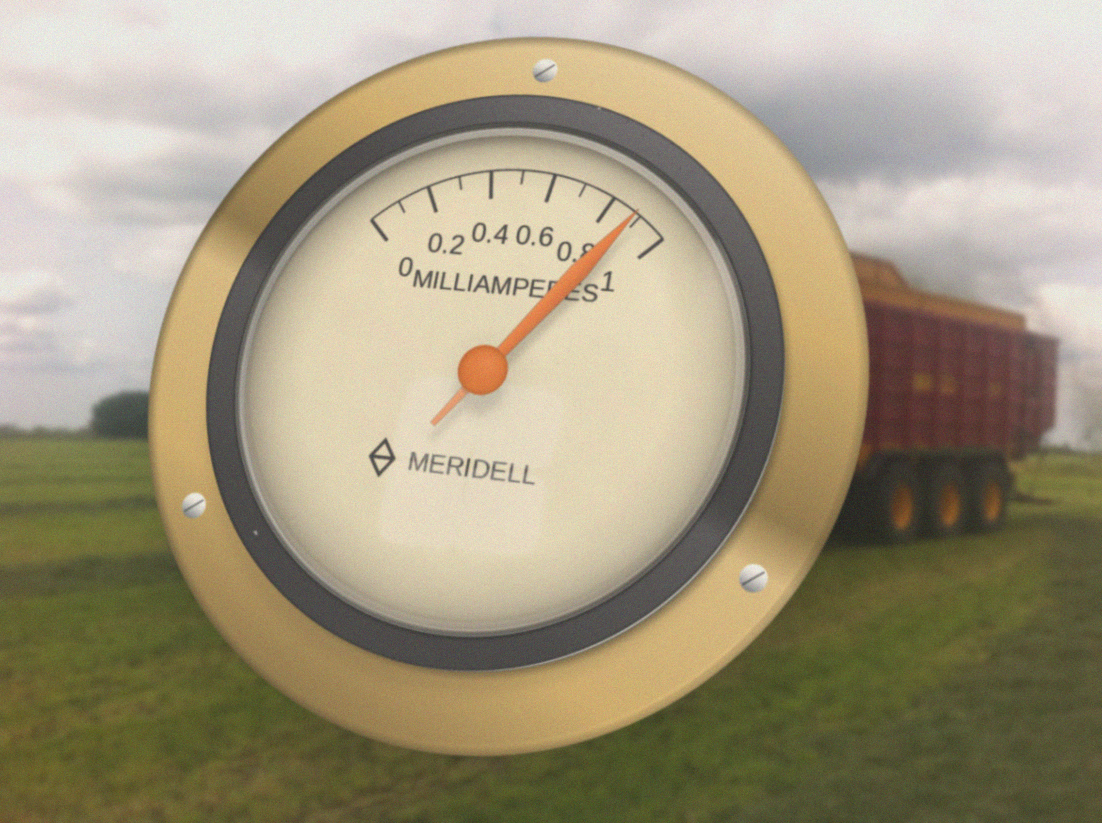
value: {"value": 0.9, "unit": "mA"}
